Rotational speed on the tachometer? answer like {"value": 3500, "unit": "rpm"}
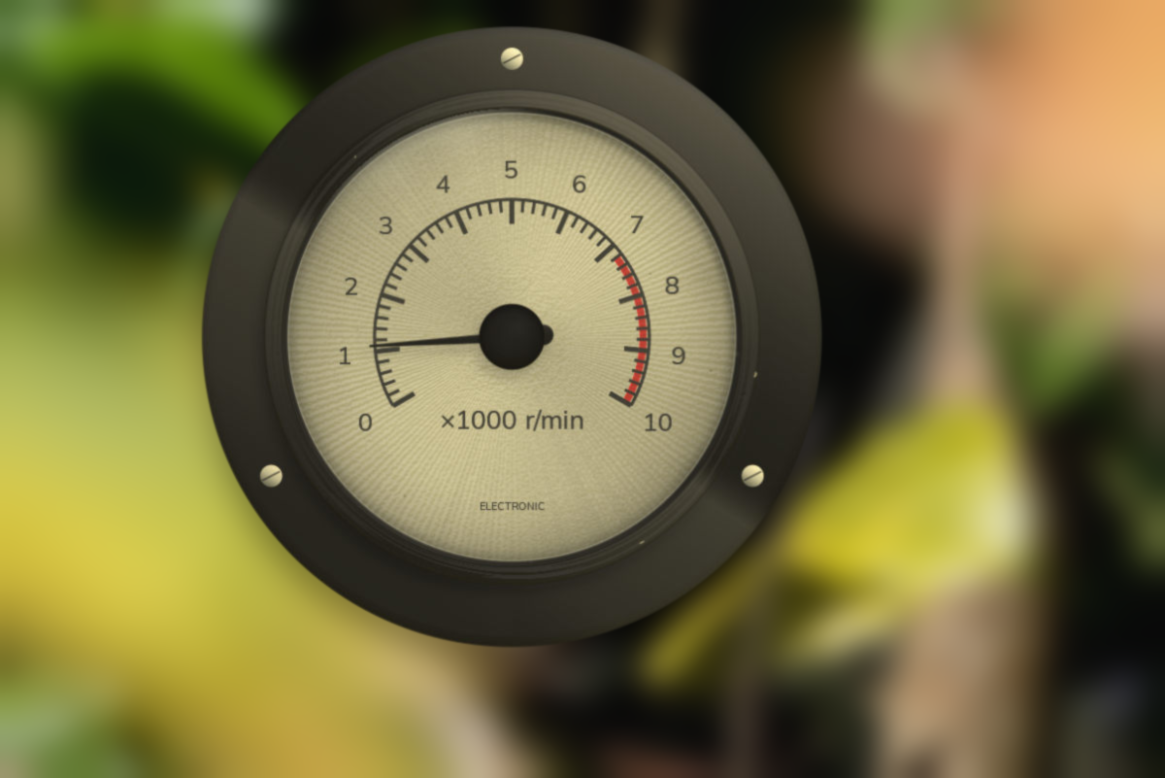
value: {"value": 1100, "unit": "rpm"}
